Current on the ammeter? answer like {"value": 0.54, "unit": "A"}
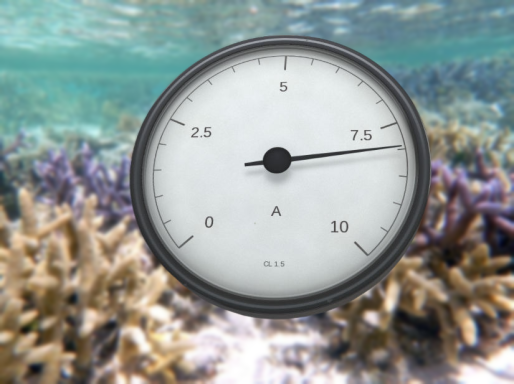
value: {"value": 8, "unit": "A"}
